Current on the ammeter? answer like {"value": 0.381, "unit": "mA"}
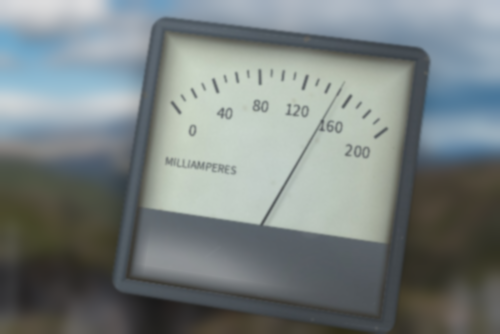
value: {"value": 150, "unit": "mA"}
